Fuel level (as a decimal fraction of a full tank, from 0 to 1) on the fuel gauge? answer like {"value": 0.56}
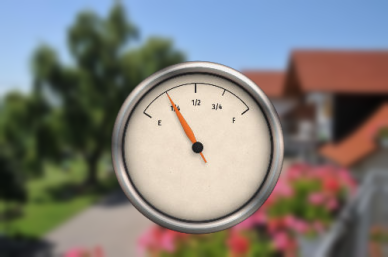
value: {"value": 0.25}
